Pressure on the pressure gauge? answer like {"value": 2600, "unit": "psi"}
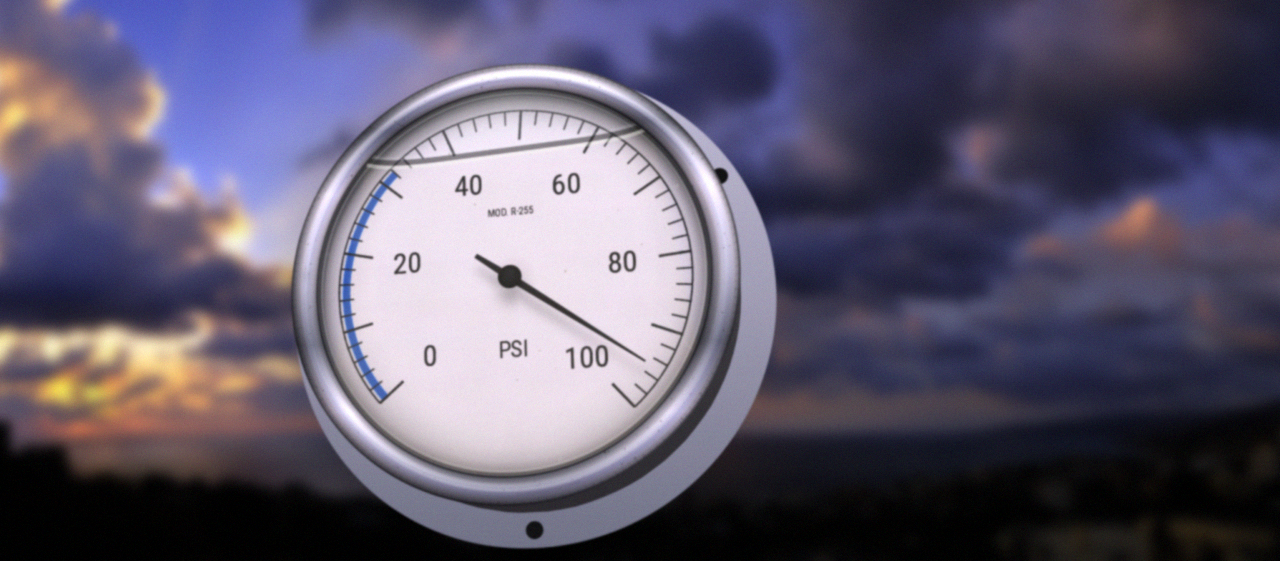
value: {"value": 95, "unit": "psi"}
